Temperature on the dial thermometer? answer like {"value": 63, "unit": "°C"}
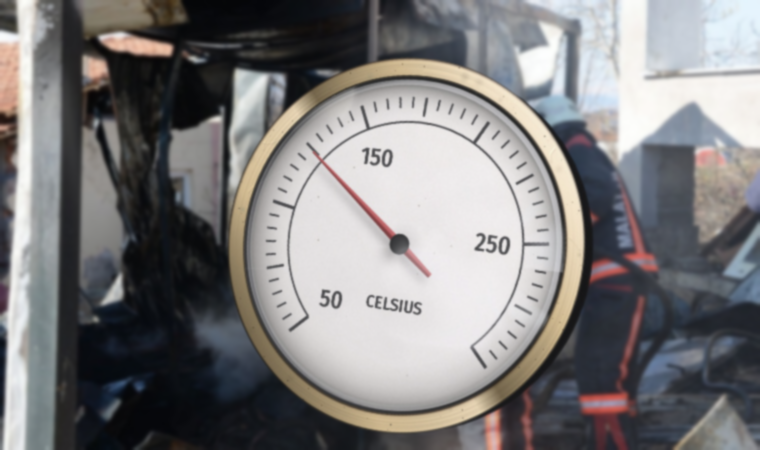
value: {"value": 125, "unit": "°C"}
